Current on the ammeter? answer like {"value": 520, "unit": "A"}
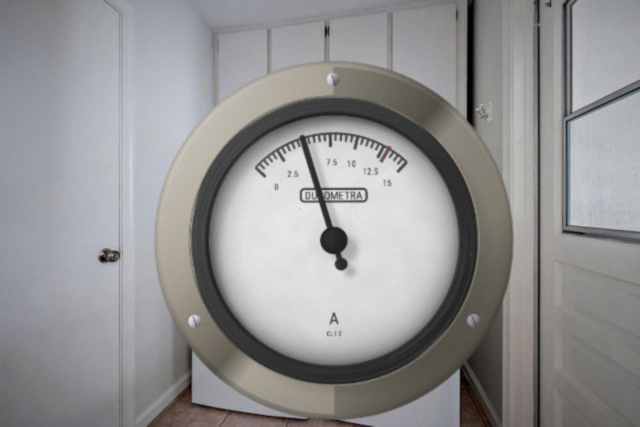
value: {"value": 5, "unit": "A"}
